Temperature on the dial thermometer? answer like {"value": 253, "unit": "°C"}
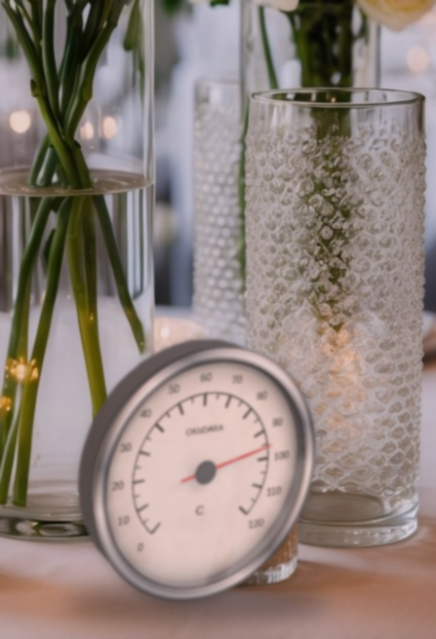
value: {"value": 95, "unit": "°C"}
